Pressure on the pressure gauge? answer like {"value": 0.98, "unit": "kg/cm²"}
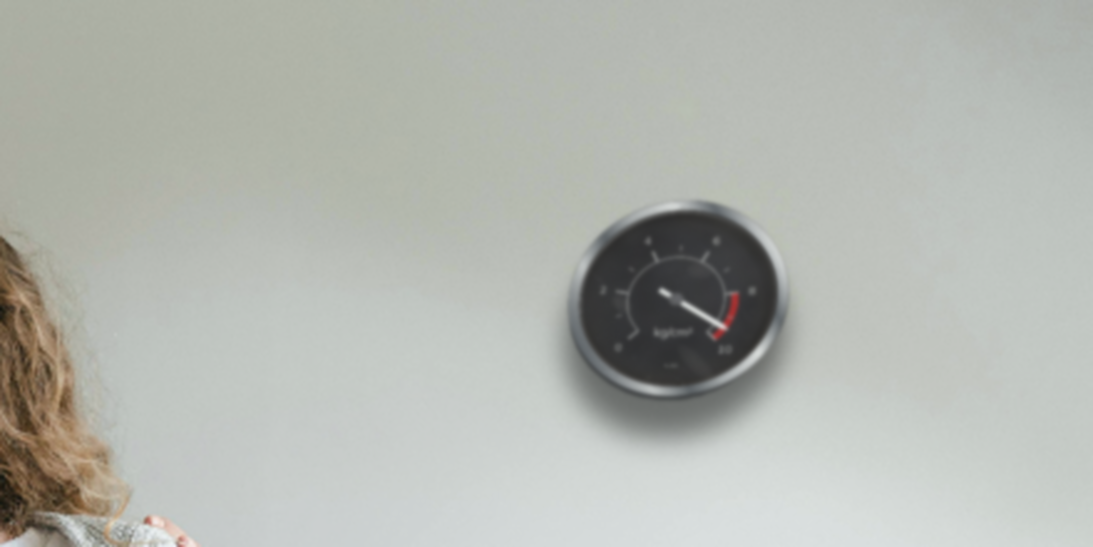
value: {"value": 9.5, "unit": "kg/cm²"}
